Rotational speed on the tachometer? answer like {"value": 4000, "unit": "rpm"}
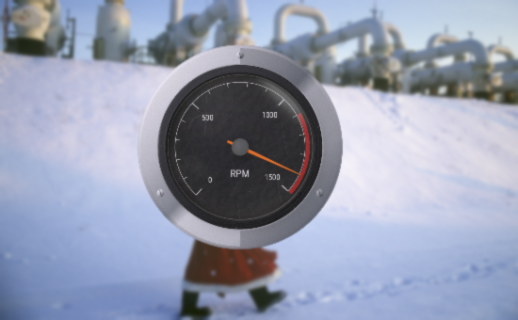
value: {"value": 1400, "unit": "rpm"}
